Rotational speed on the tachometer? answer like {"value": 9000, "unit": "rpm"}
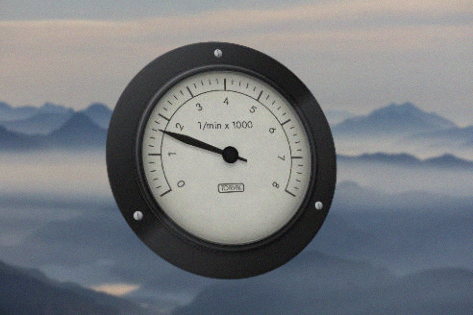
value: {"value": 1600, "unit": "rpm"}
